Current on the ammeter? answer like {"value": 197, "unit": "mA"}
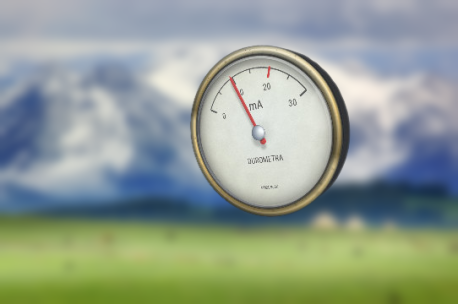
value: {"value": 10, "unit": "mA"}
